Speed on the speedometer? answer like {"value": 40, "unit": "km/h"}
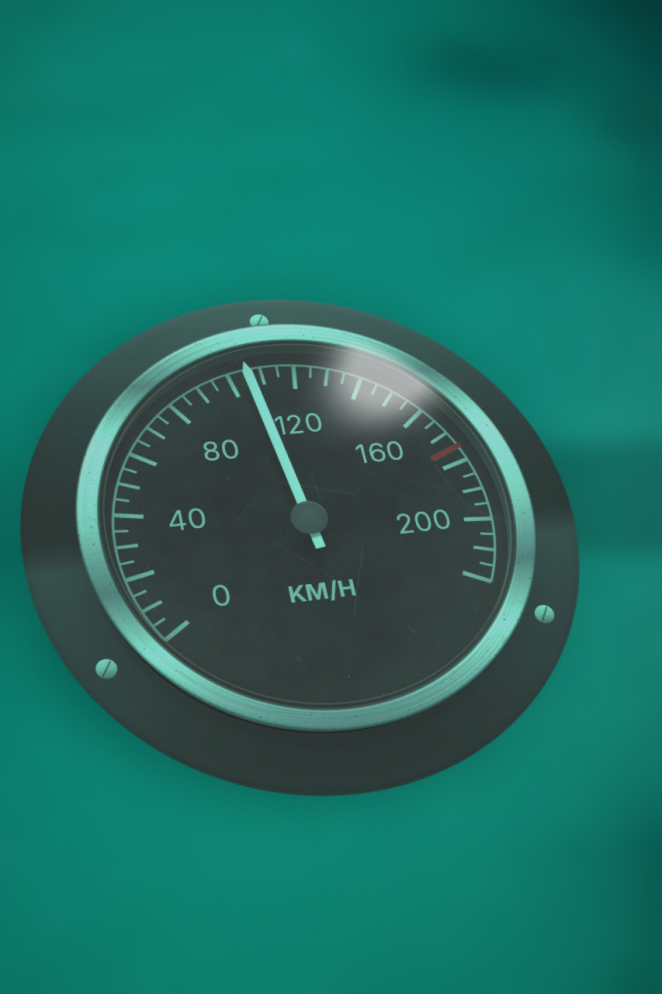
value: {"value": 105, "unit": "km/h"}
